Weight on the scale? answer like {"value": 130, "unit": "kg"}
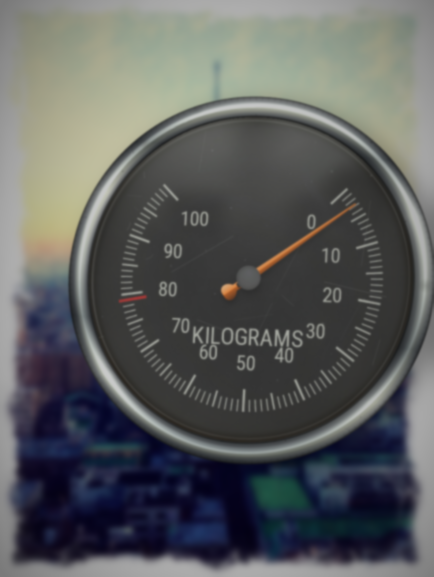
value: {"value": 3, "unit": "kg"}
